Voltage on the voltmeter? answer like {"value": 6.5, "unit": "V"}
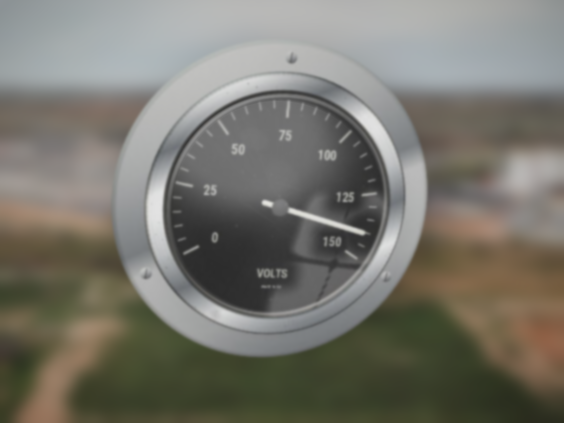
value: {"value": 140, "unit": "V"}
